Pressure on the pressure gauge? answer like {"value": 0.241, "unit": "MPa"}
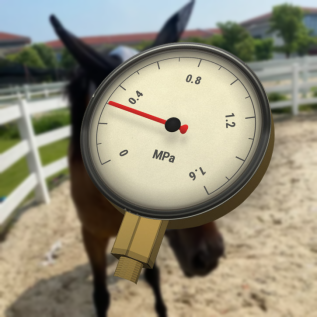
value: {"value": 0.3, "unit": "MPa"}
